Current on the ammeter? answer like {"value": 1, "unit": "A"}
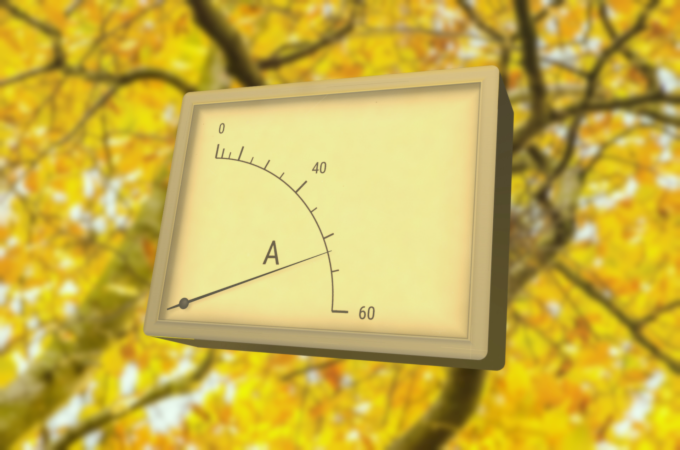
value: {"value": 52.5, "unit": "A"}
